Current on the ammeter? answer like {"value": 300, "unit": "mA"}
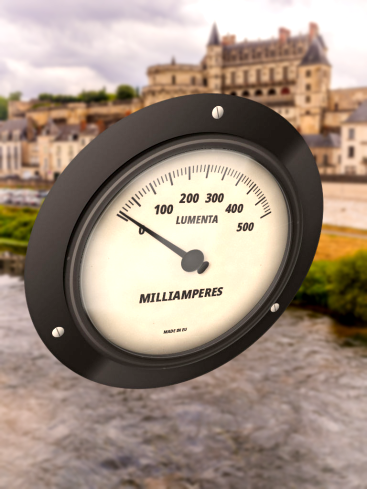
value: {"value": 10, "unit": "mA"}
